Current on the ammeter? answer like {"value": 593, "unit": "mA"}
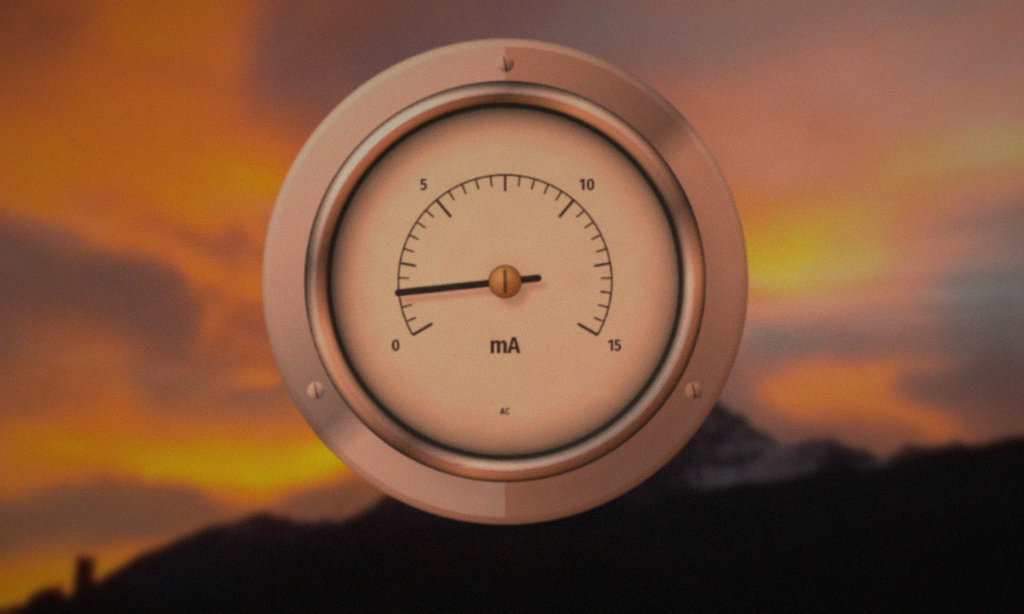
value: {"value": 1.5, "unit": "mA"}
